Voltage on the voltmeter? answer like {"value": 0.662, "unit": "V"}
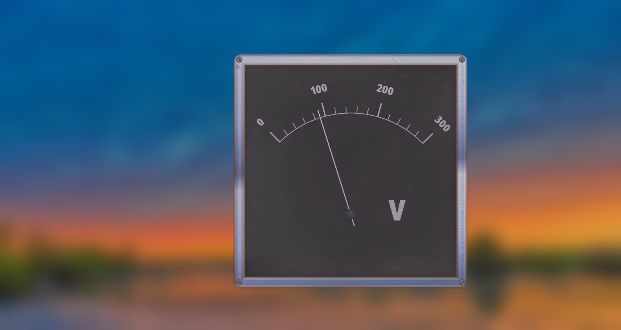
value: {"value": 90, "unit": "V"}
